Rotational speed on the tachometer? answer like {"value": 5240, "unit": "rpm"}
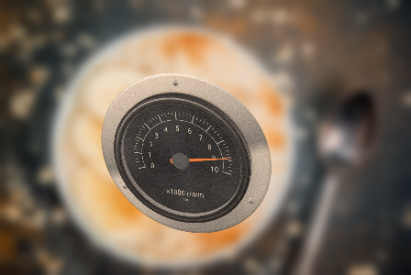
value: {"value": 9000, "unit": "rpm"}
